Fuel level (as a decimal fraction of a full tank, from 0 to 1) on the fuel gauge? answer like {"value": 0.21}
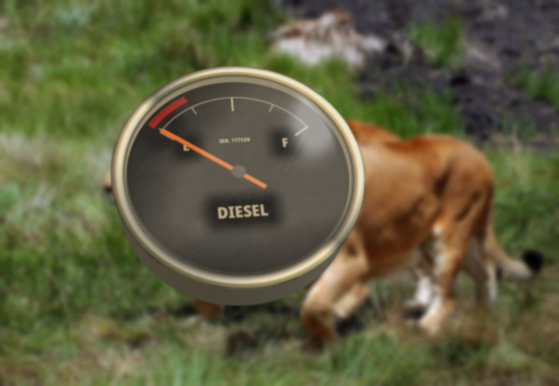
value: {"value": 0}
